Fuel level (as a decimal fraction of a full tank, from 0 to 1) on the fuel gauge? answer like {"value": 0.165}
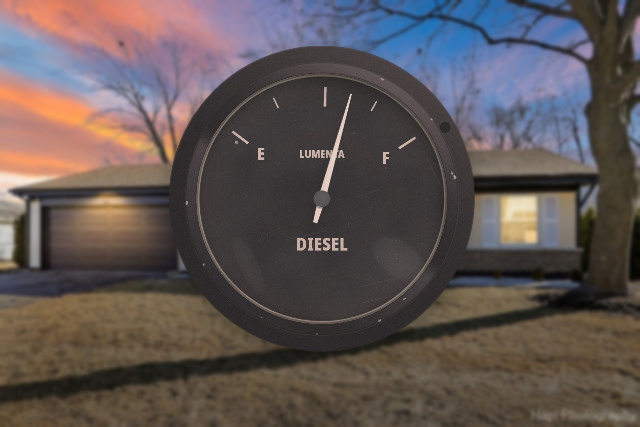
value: {"value": 0.625}
